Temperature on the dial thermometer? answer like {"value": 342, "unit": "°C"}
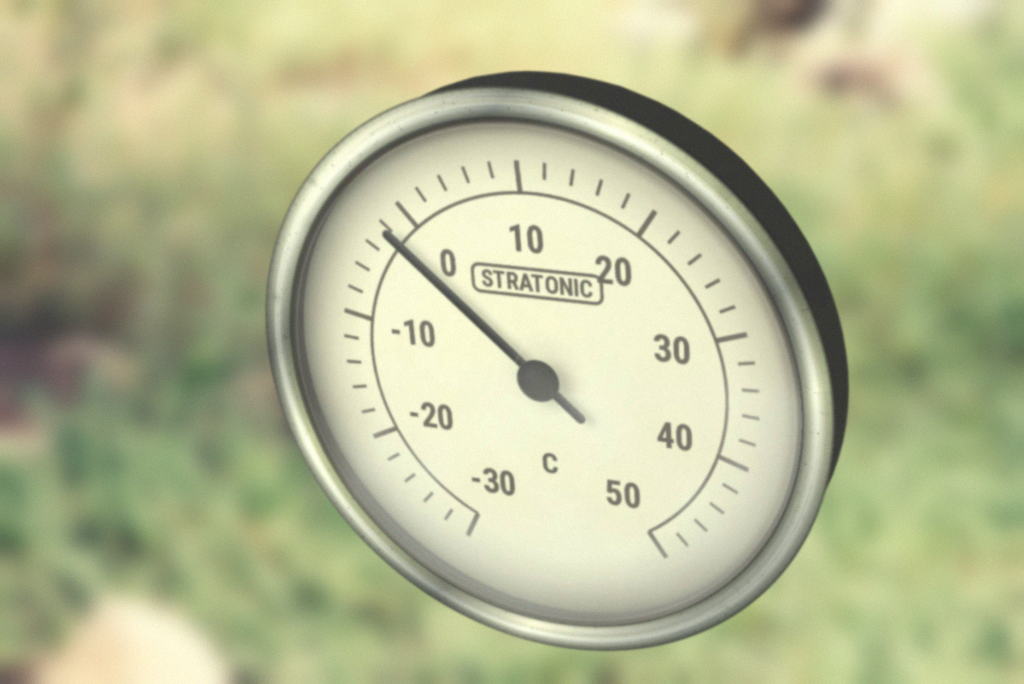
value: {"value": -2, "unit": "°C"}
